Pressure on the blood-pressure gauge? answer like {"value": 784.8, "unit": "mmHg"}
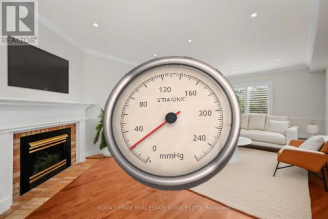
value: {"value": 20, "unit": "mmHg"}
